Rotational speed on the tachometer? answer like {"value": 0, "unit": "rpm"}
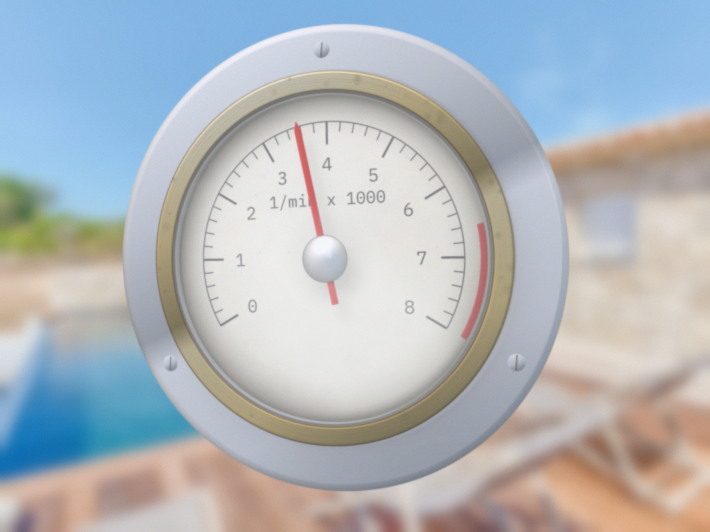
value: {"value": 3600, "unit": "rpm"}
